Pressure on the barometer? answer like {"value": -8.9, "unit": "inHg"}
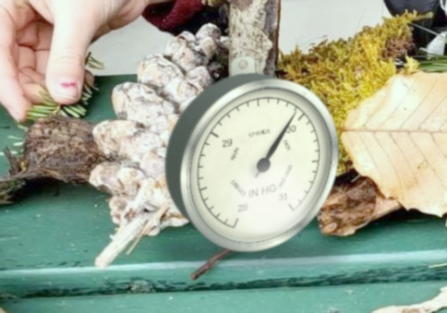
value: {"value": 29.9, "unit": "inHg"}
